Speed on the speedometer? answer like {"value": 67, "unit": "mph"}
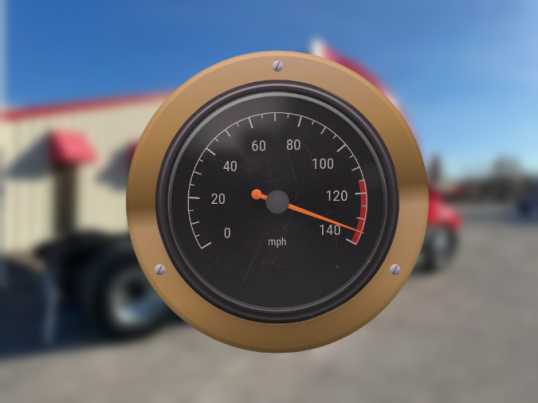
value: {"value": 135, "unit": "mph"}
